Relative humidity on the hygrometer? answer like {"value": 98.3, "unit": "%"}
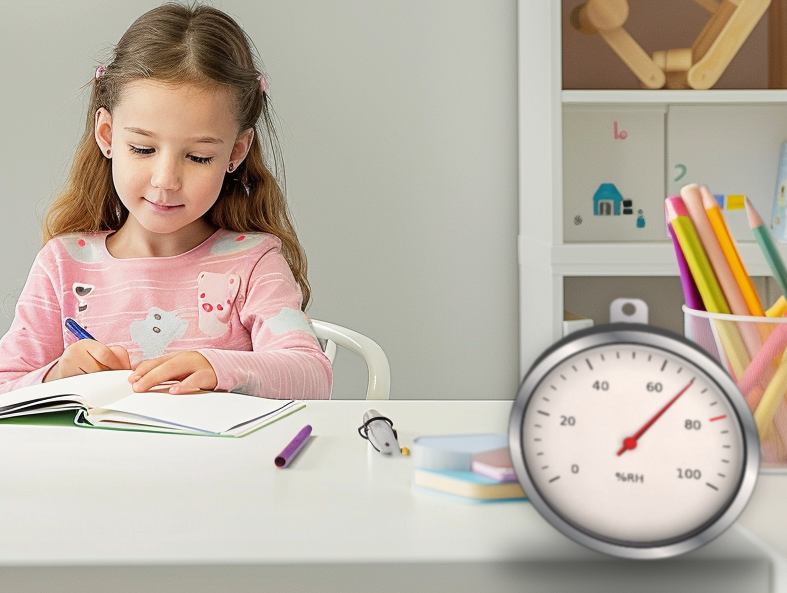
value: {"value": 68, "unit": "%"}
